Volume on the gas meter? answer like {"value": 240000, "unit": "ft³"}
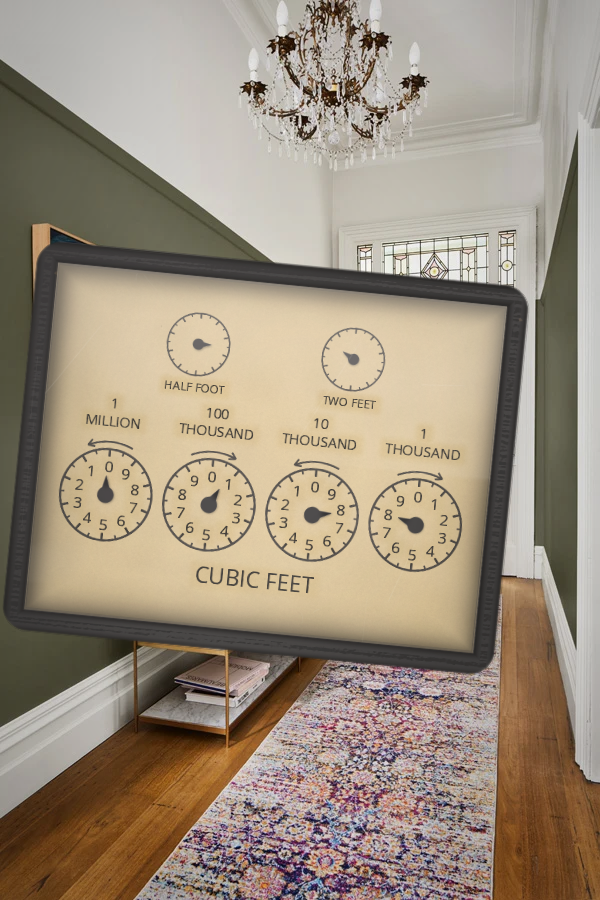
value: {"value": 7800, "unit": "ft³"}
